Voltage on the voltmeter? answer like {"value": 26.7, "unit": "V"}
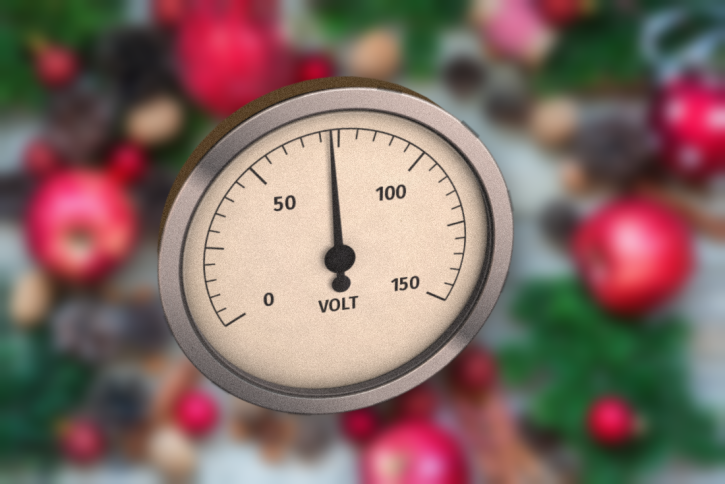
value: {"value": 72.5, "unit": "V"}
